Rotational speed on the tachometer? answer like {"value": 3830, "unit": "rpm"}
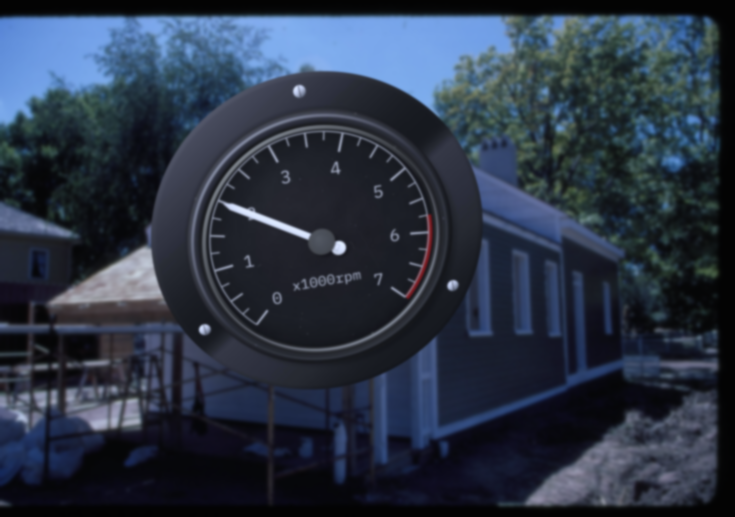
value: {"value": 2000, "unit": "rpm"}
